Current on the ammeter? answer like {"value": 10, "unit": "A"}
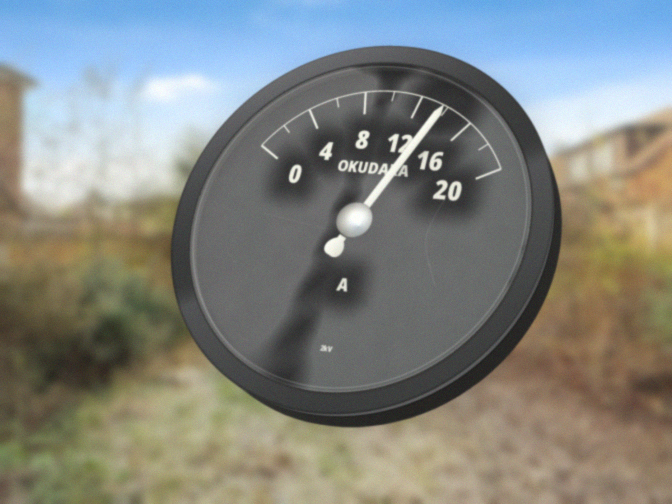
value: {"value": 14, "unit": "A"}
